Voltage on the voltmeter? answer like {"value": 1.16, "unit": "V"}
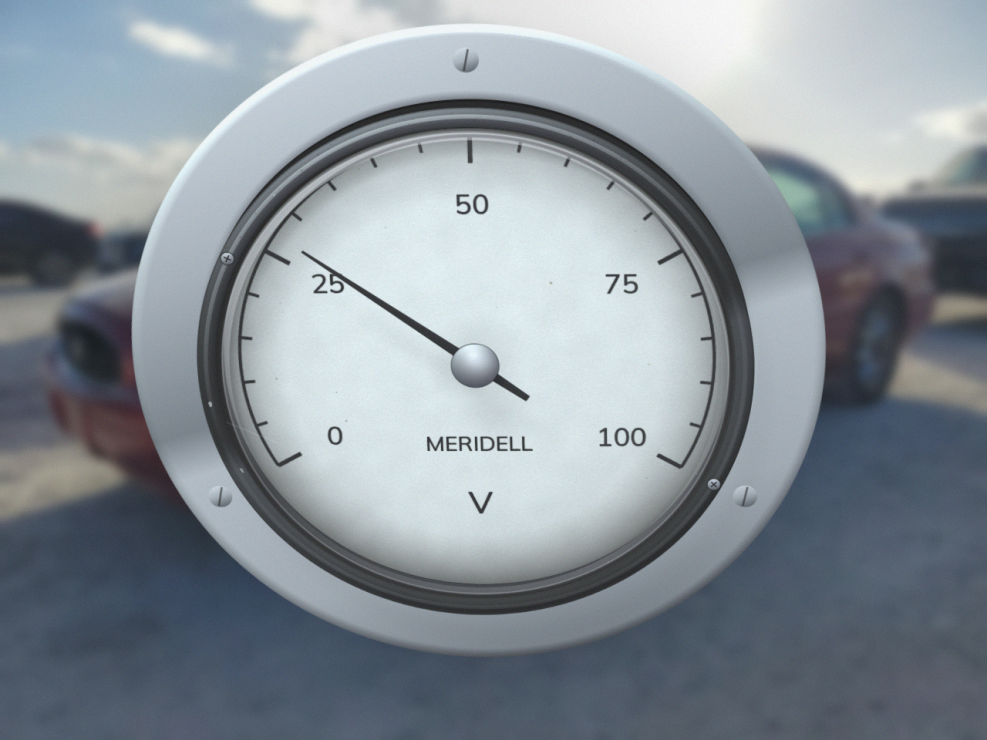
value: {"value": 27.5, "unit": "V"}
